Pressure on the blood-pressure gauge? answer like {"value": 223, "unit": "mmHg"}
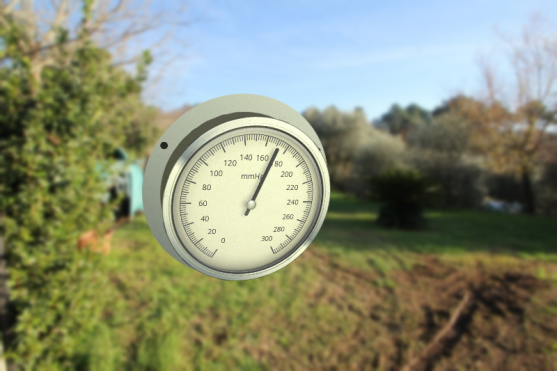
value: {"value": 170, "unit": "mmHg"}
